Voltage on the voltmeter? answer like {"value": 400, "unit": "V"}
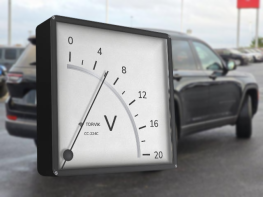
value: {"value": 6, "unit": "V"}
